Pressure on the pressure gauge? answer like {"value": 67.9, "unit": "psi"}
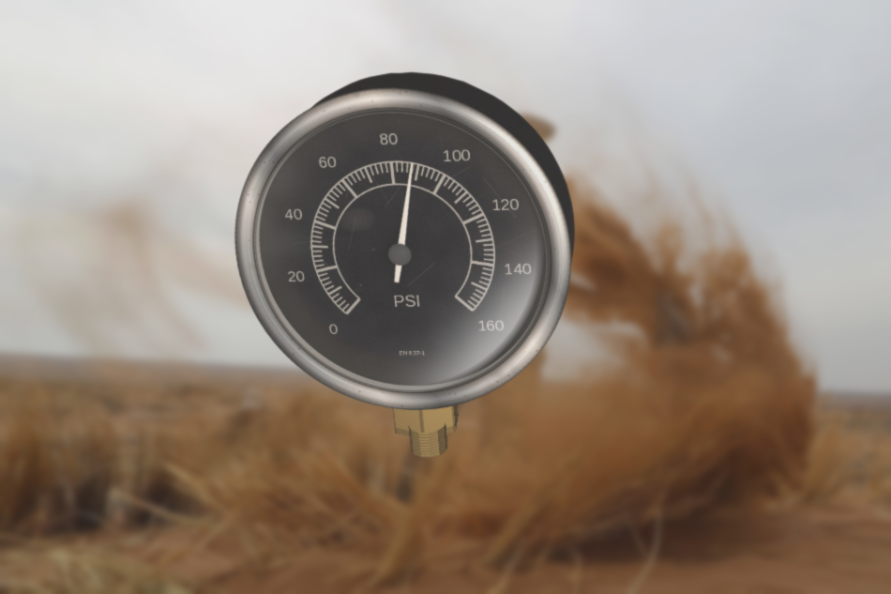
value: {"value": 88, "unit": "psi"}
